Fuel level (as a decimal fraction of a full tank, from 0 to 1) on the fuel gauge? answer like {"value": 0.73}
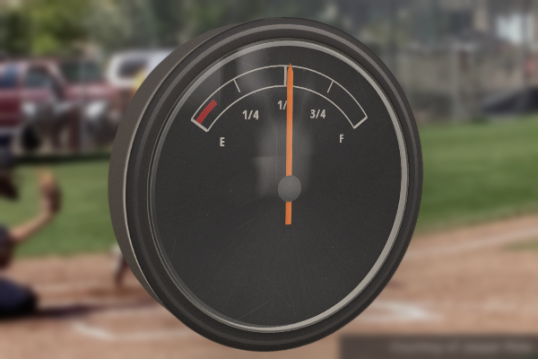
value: {"value": 0.5}
